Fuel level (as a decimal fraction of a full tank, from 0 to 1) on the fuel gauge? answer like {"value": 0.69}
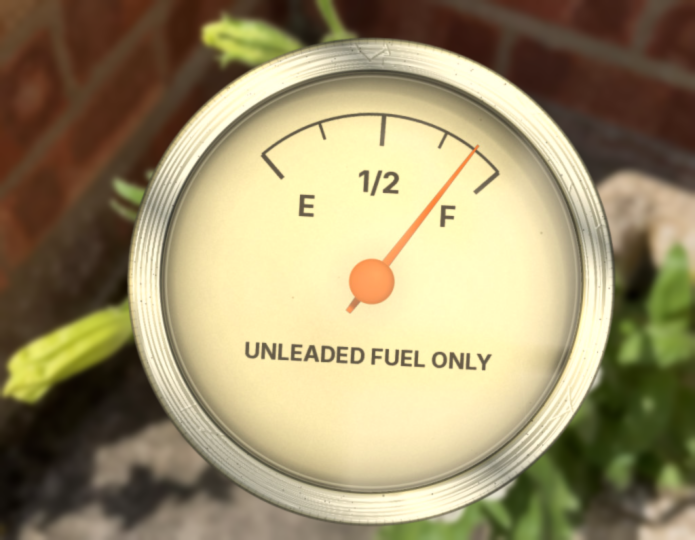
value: {"value": 0.875}
